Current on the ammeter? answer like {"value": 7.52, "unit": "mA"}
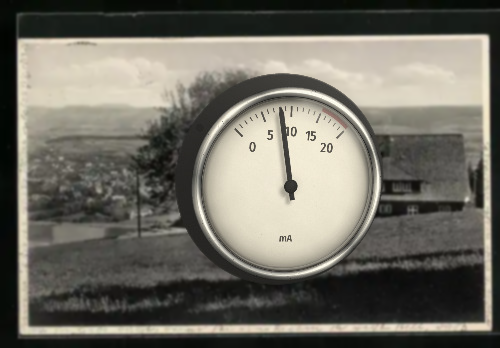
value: {"value": 8, "unit": "mA"}
